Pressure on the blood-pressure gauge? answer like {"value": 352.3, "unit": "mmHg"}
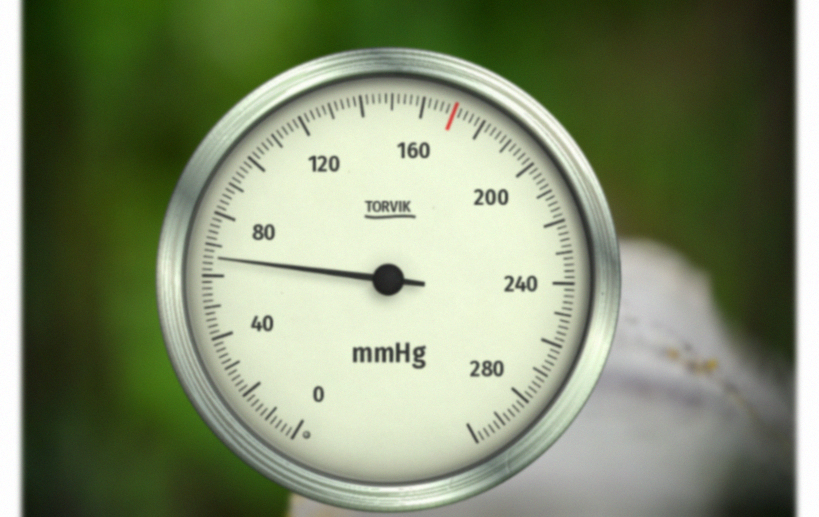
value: {"value": 66, "unit": "mmHg"}
